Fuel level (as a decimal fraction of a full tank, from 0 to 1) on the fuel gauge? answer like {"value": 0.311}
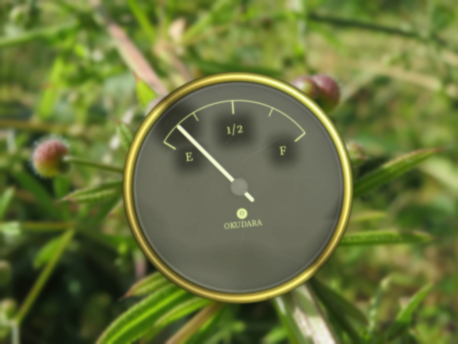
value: {"value": 0.125}
